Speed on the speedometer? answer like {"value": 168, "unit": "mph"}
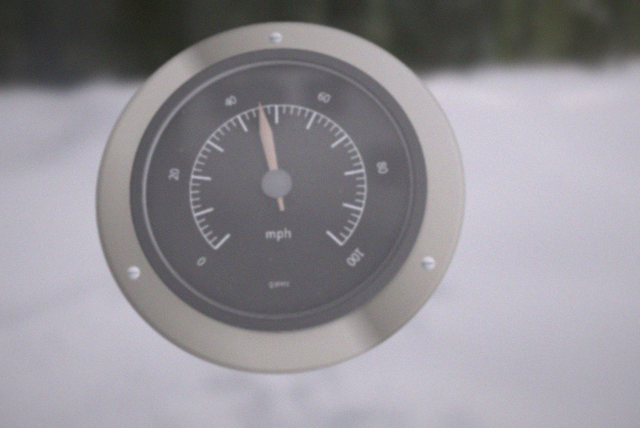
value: {"value": 46, "unit": "mph"}
